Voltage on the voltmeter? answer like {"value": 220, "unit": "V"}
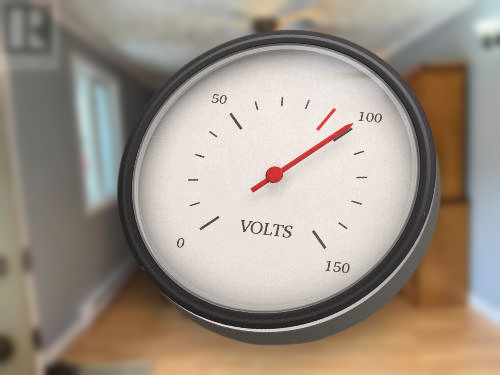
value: {"value": 100, "unit": "V"}
